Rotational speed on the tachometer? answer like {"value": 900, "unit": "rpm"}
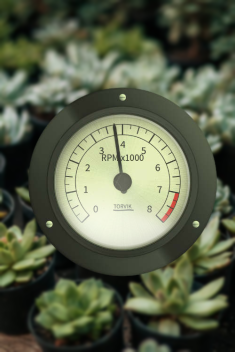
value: {"value": 3750, "unit": "rpm"}
